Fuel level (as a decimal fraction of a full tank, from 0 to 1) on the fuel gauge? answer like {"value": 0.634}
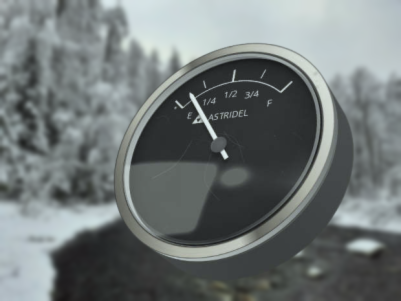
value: {"value": 0.125}
